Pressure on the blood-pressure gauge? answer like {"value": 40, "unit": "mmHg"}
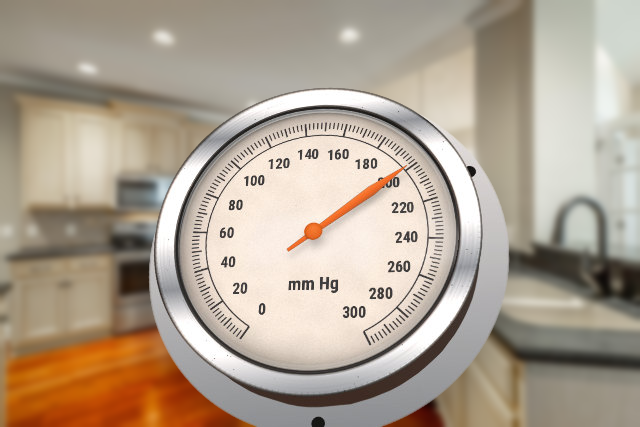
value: {"value": 200, "unit": "mmHg"}
